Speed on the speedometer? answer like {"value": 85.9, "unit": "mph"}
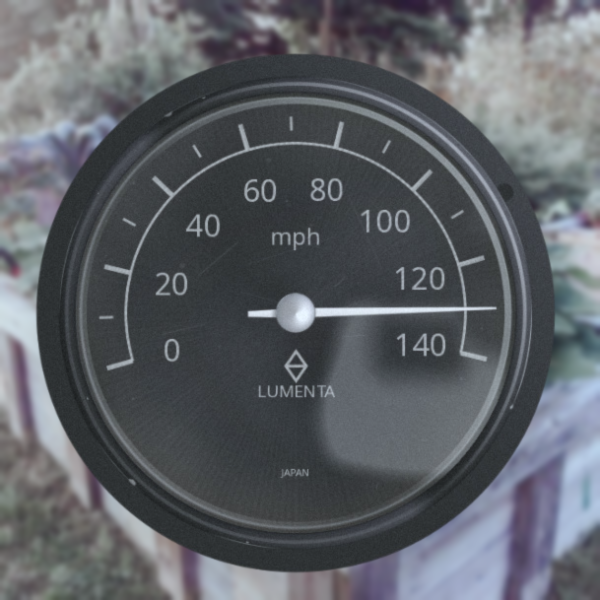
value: {"value": 130, "unit": "mph"}
